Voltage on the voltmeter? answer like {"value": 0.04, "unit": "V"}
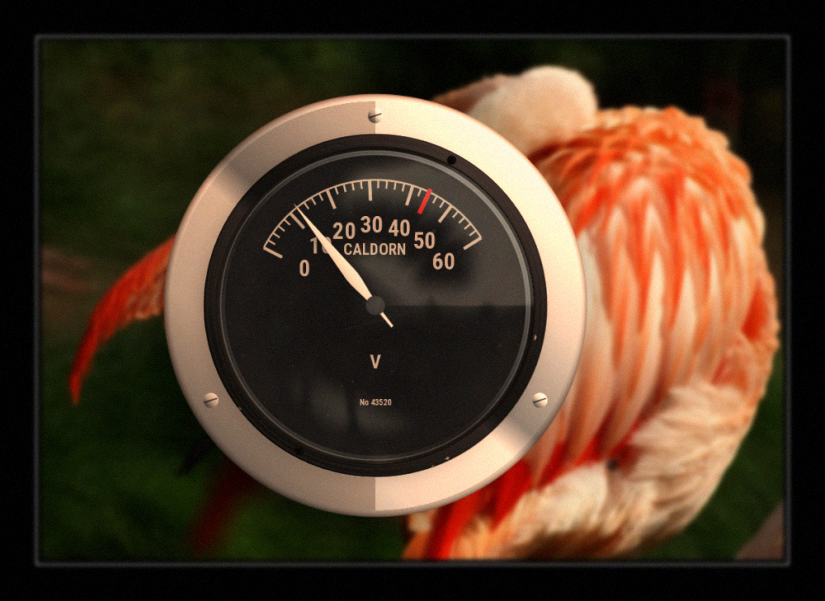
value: {"value": 12, "unit": "V"}
